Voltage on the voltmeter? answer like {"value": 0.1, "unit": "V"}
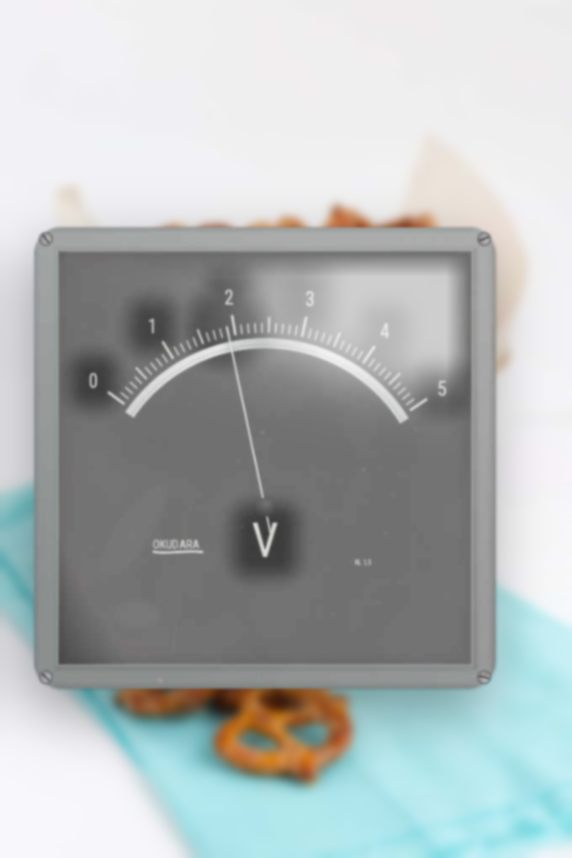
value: {"value": 1.9, "unit": "V"}
